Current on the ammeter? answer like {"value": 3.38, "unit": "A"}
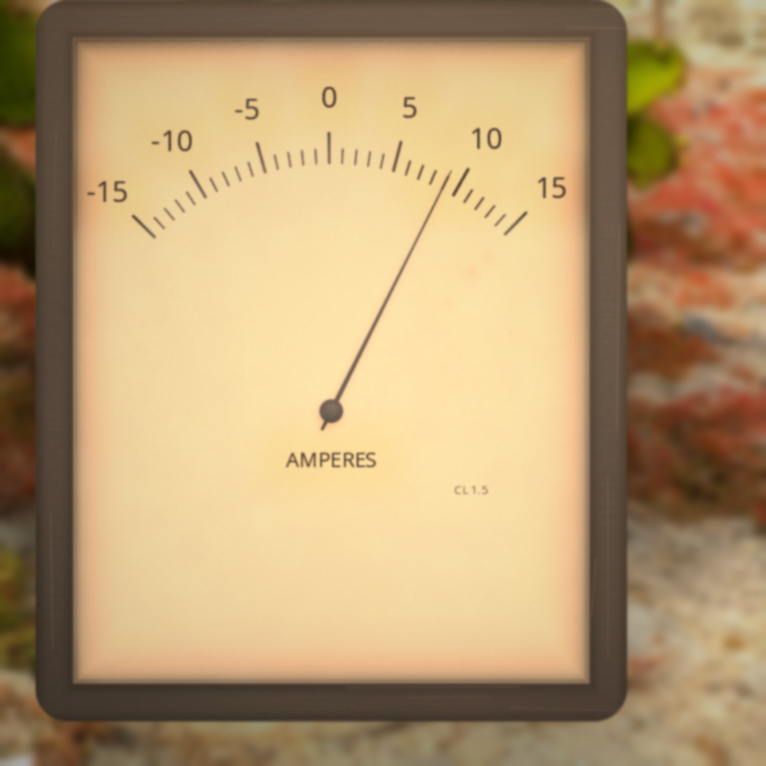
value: {"value": 9, "unit": "A"}
